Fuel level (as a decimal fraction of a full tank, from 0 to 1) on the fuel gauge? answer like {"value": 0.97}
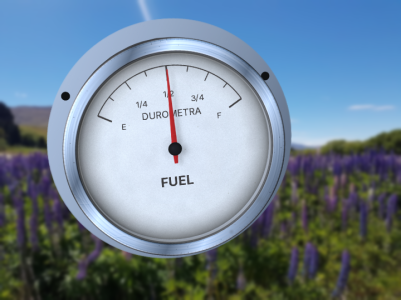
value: {"value": 0.5}
